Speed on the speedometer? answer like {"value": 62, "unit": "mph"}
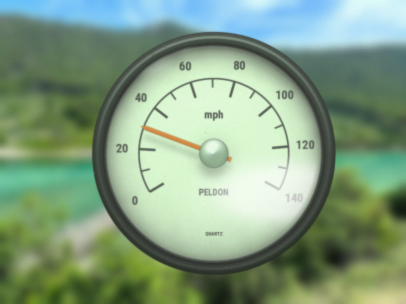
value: {"value": 30, "unit": "mph"}
